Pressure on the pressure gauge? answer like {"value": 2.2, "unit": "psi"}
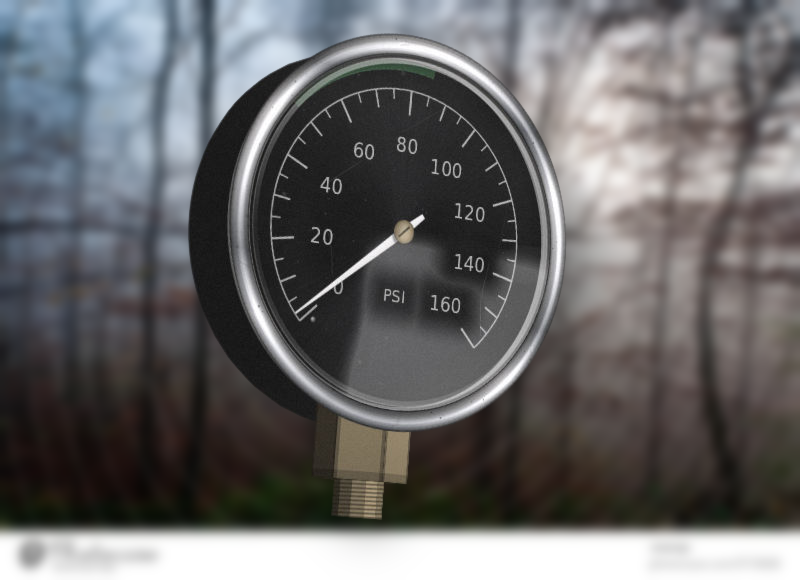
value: {"value": 2.5, "unit": "psi"}
